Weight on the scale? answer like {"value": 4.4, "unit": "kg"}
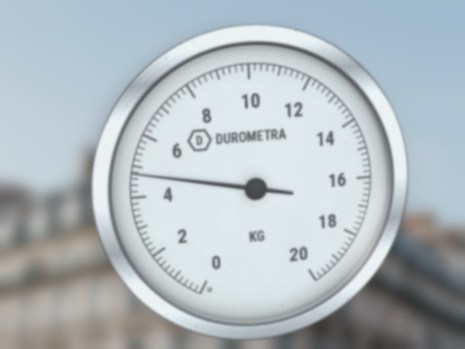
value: {"value": 4.8, "unit": "kg"}
